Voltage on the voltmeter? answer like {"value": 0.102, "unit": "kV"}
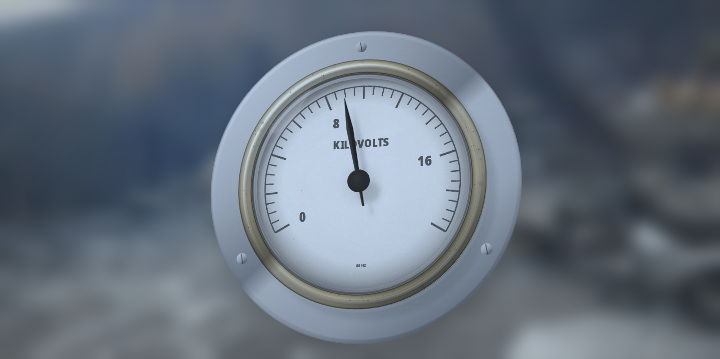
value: {"value": 9, "unit": "kV"}
